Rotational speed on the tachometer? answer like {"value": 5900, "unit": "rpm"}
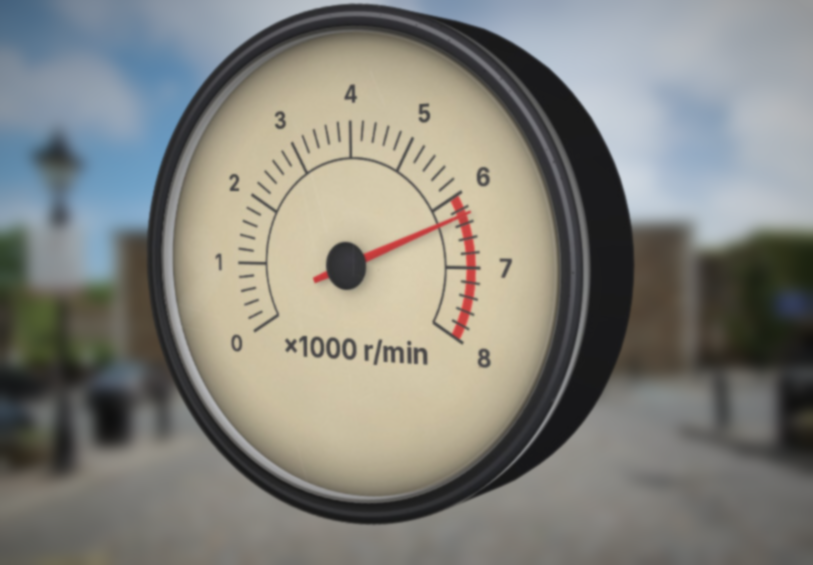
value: {"value": 6300, "unit": "rpm"}
